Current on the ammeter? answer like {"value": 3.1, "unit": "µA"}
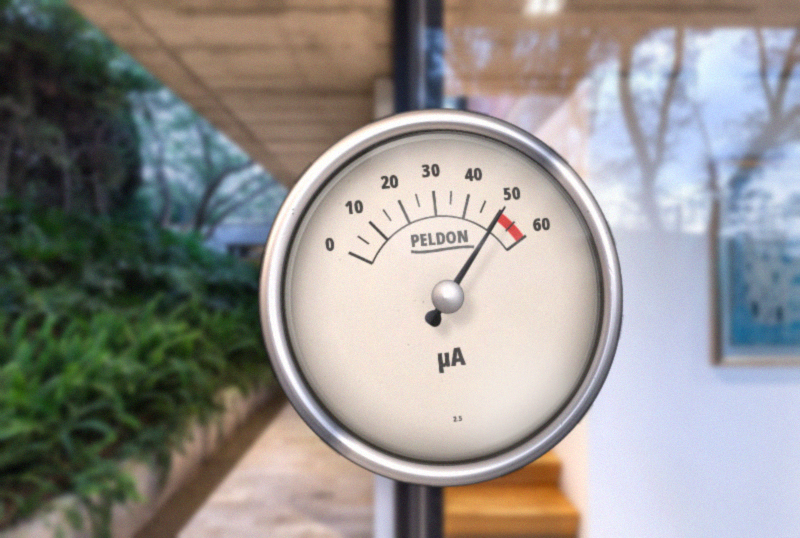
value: {"value": 50, "unit": "µA"}
